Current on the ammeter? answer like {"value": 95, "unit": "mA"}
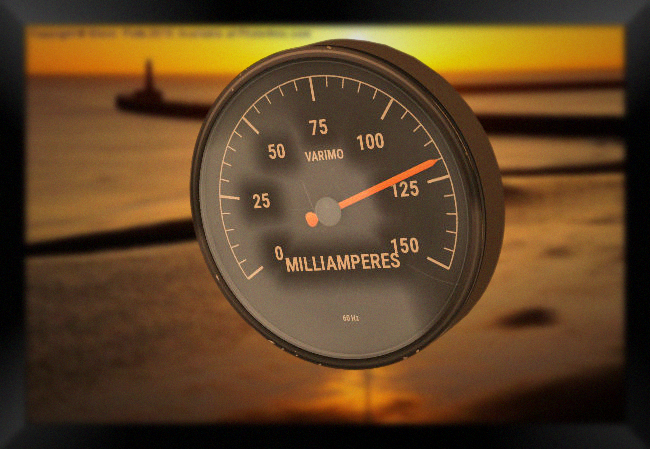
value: {"value": 120, "unit": "mA"}
